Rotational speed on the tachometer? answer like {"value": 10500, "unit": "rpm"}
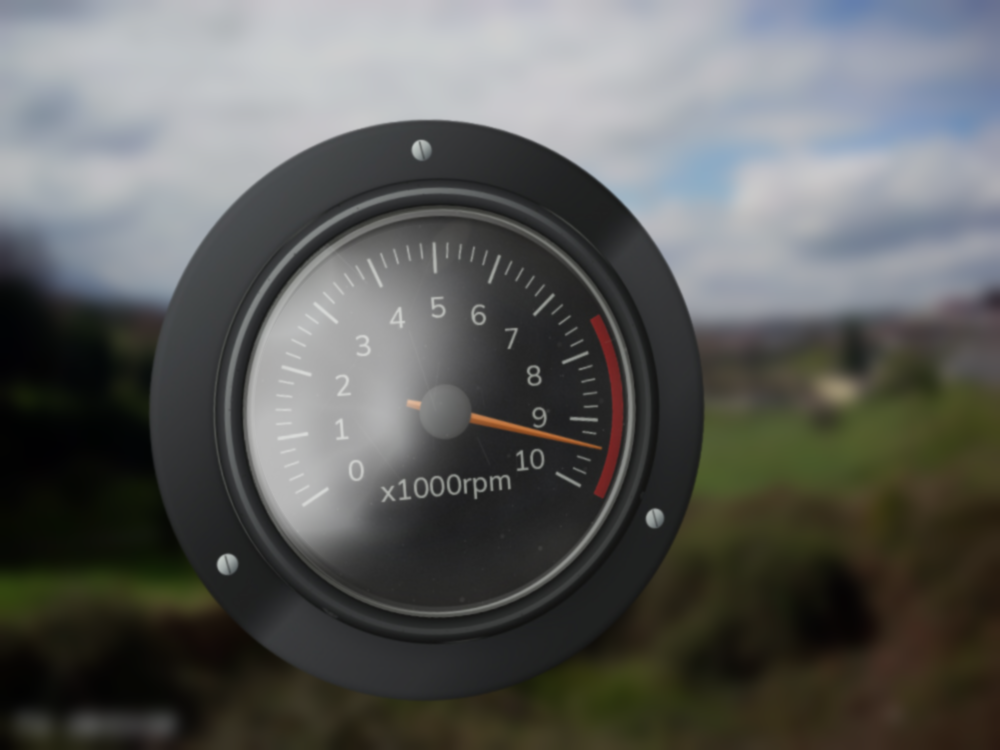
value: {"value": 9400, "unit": "rpm"}
